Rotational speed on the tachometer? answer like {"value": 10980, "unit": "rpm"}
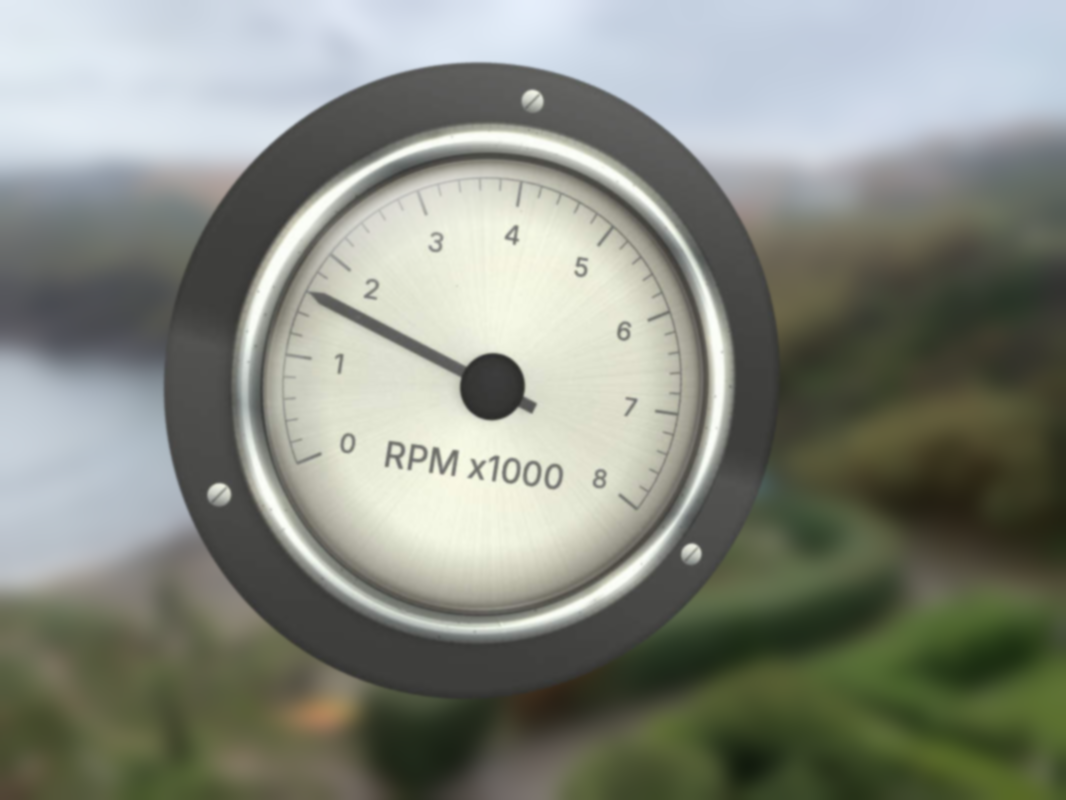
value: {"value": 1600, "unit": "rpm"}
